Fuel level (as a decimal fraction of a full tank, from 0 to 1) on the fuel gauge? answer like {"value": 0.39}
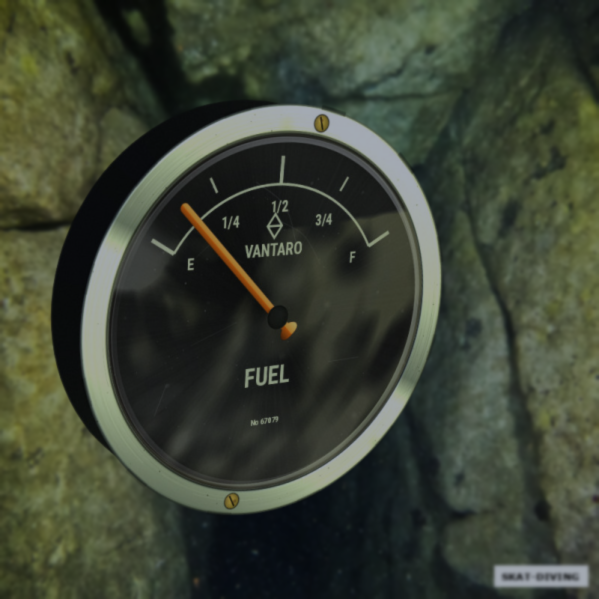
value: {"value": 0.125}
